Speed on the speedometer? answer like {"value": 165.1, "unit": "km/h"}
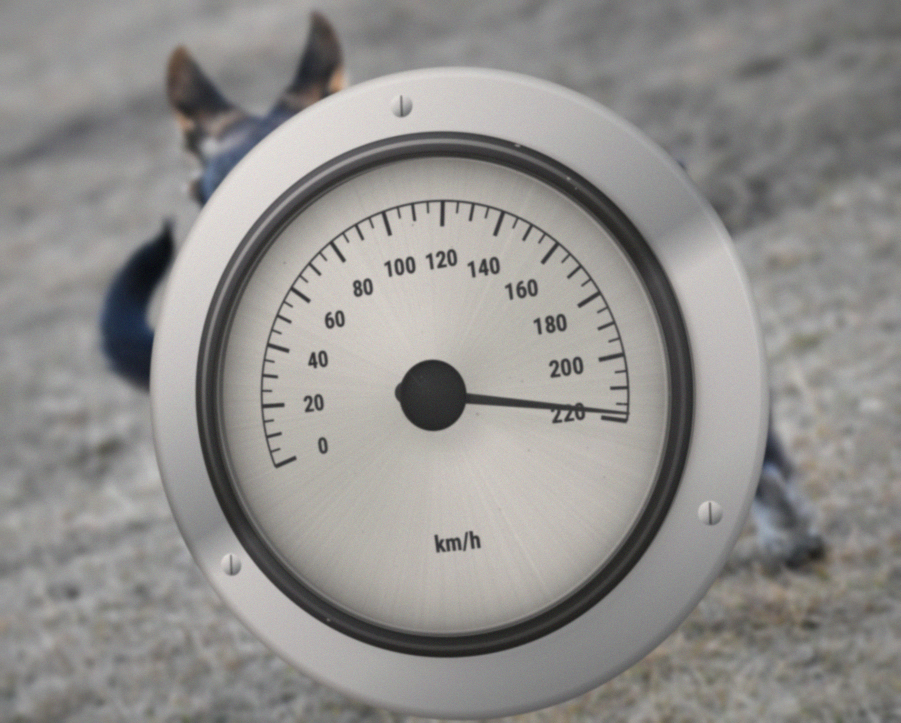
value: {"value": 217.5, "unit": "km/h"}
